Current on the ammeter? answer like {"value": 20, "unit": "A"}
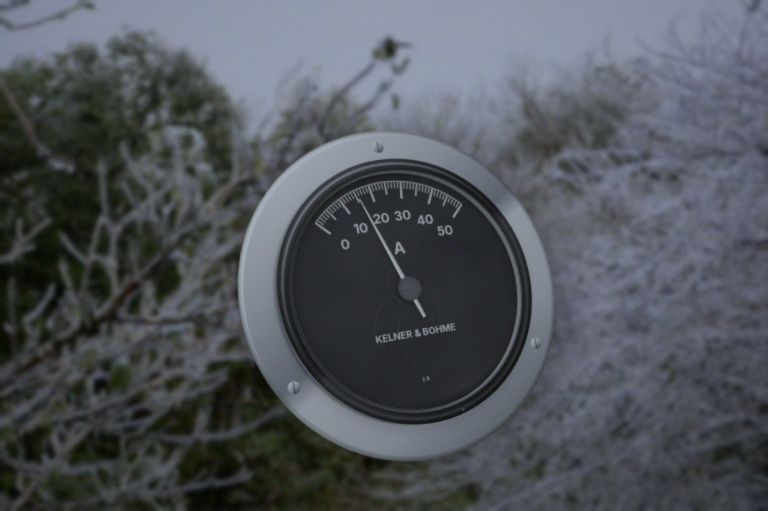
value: {"value": 15, "unit": "A"}
